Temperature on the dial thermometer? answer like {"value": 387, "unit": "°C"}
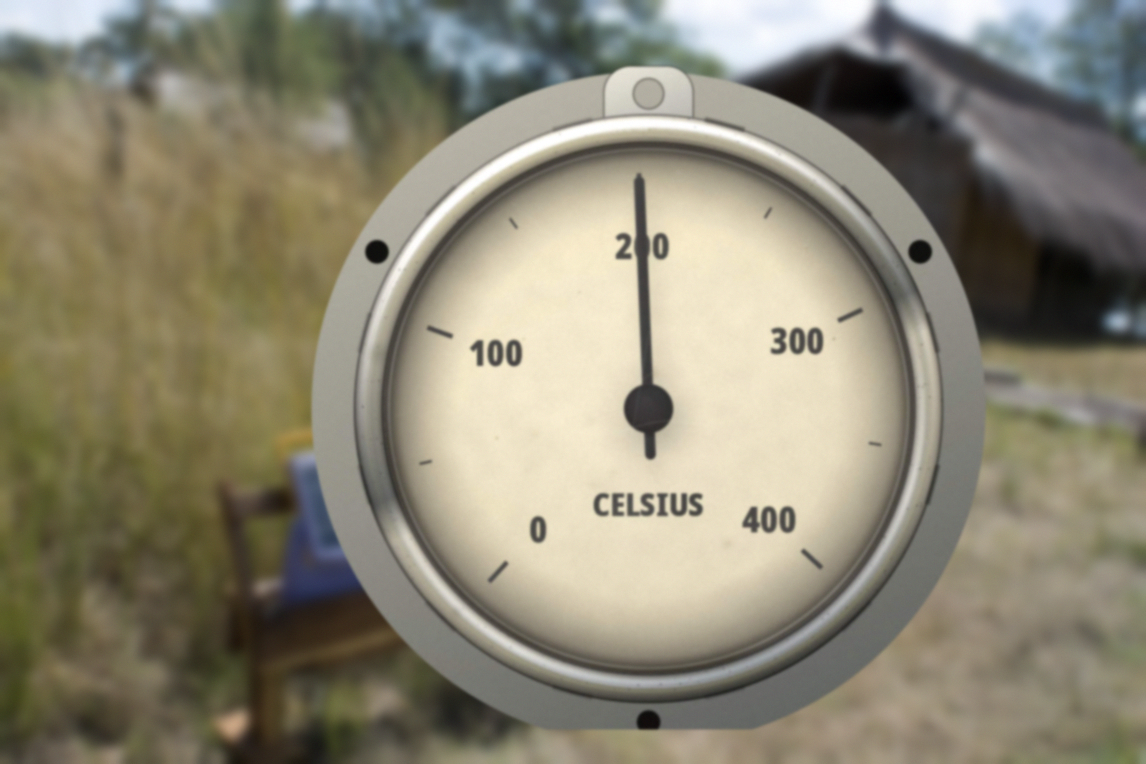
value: {"value": 200, "unit": "°C"}
